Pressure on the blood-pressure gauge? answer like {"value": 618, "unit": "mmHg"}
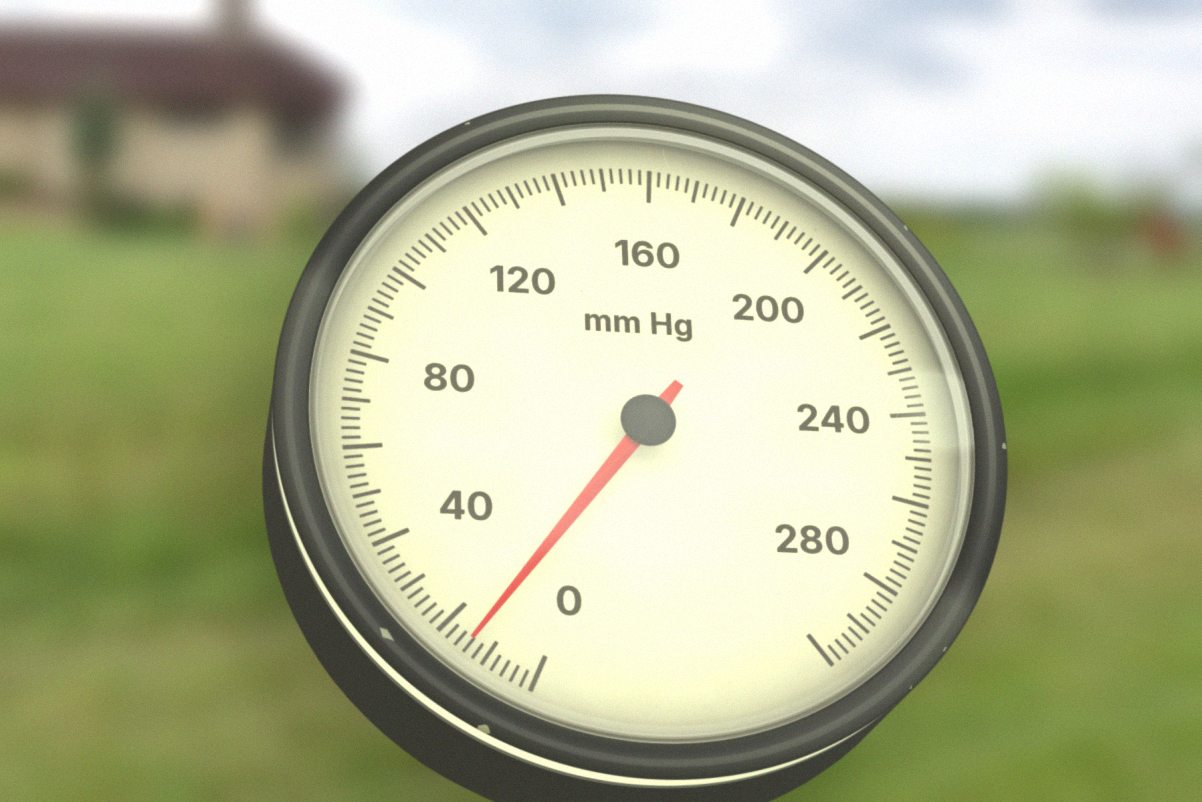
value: {"value": 14, "unit": "mmHg"}
